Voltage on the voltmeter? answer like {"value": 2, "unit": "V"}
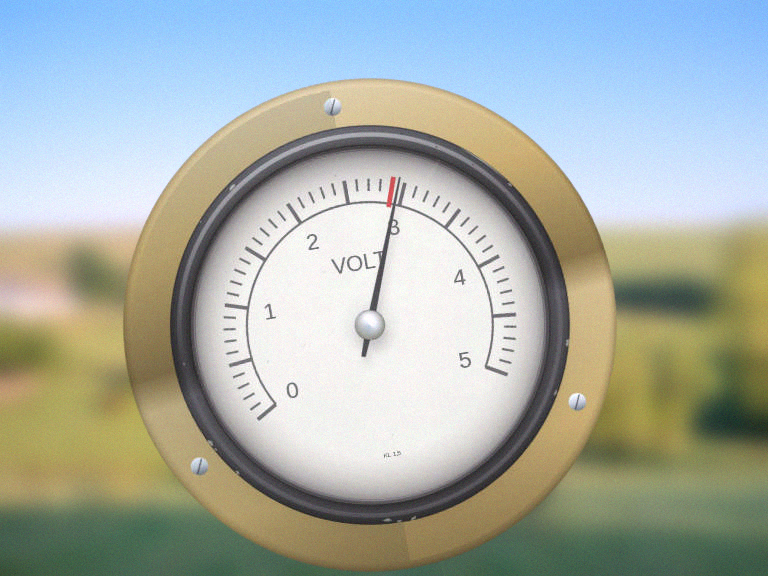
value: {"value": 2.95, "unit": "V"}
